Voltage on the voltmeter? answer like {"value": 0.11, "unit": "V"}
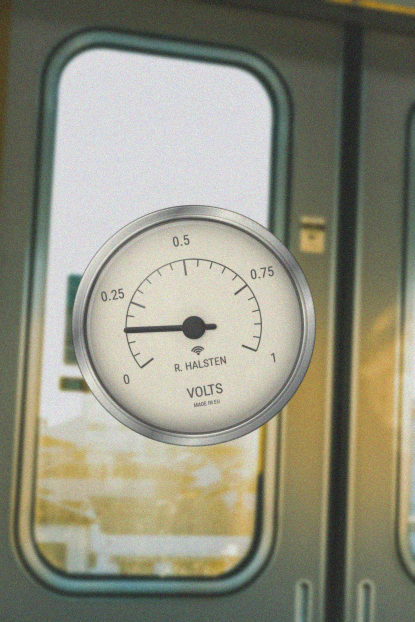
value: {"value": 0.15, "unit": "V"}
